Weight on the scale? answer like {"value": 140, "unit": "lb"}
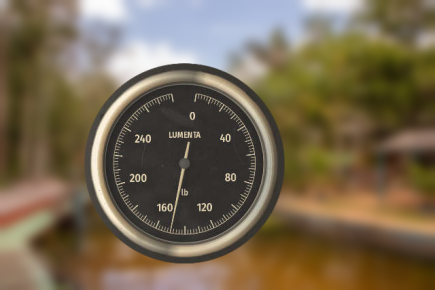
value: {"value": 150, "unit": "lb"}
